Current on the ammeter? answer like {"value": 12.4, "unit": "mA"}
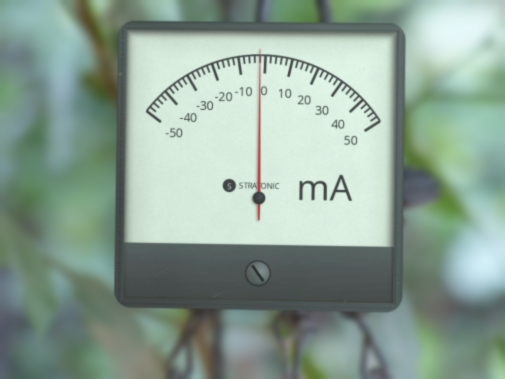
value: {"value": -2, "unit": "mA"}
